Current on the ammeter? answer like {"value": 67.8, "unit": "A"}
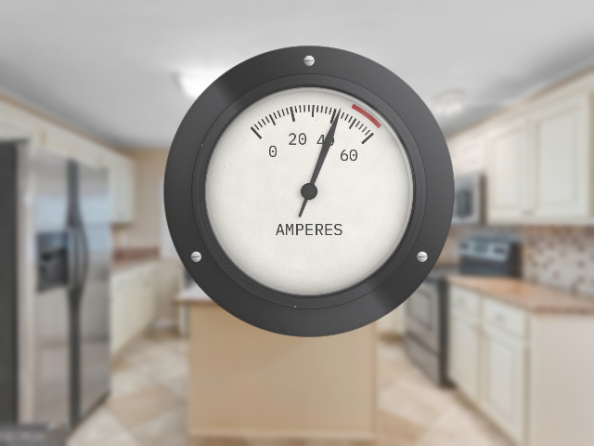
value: {"value": 42, "unit": "A"}
